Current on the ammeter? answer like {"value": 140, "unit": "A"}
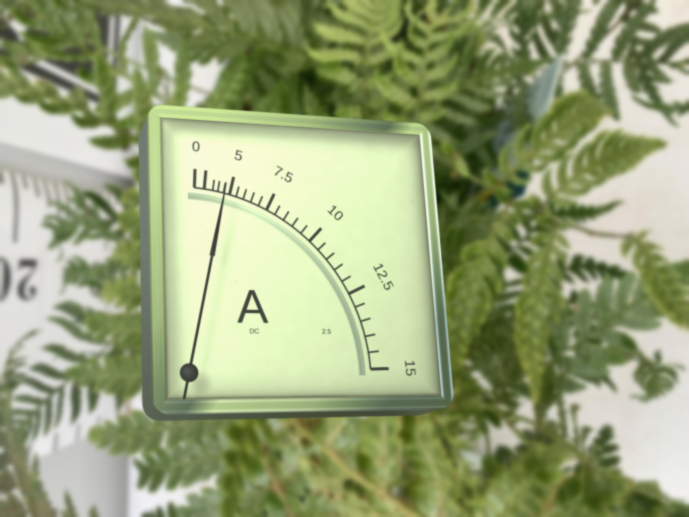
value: {"value": 4.5, "unit": "A"}
